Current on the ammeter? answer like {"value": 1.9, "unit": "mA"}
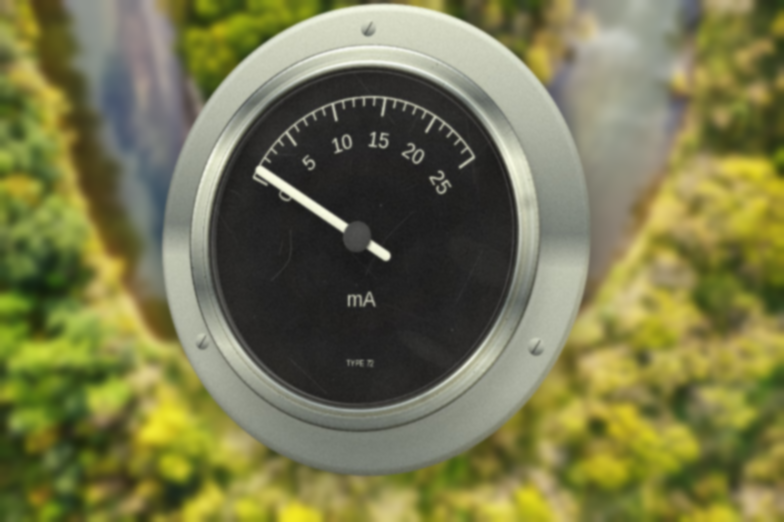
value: {"value": 1, "unit": "mA"}
